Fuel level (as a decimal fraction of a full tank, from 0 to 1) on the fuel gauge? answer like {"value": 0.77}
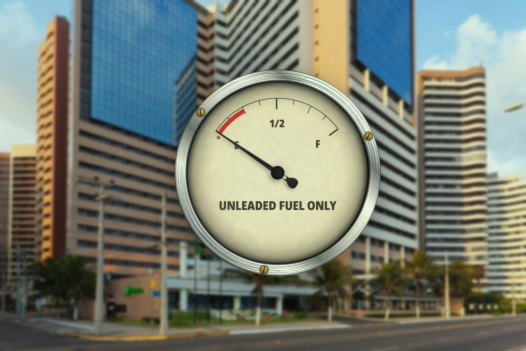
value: {"value": 0}
